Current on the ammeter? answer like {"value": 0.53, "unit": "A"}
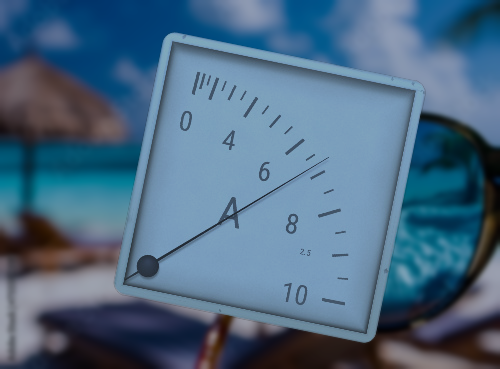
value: {"value": 6.75, "unit": "A"}
